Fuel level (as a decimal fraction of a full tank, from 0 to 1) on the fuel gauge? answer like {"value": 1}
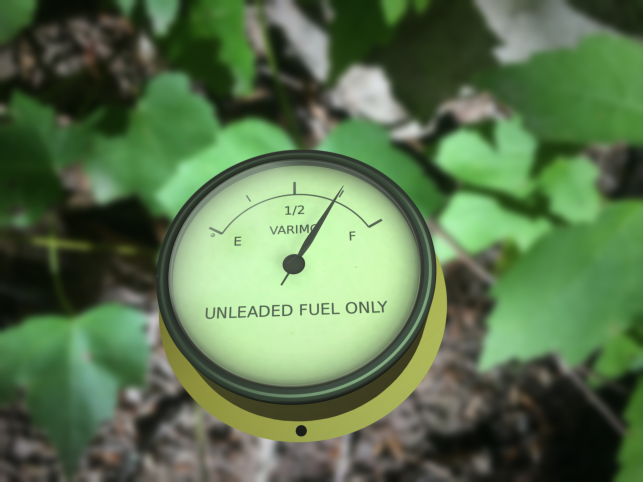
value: {"value": 0.75}
